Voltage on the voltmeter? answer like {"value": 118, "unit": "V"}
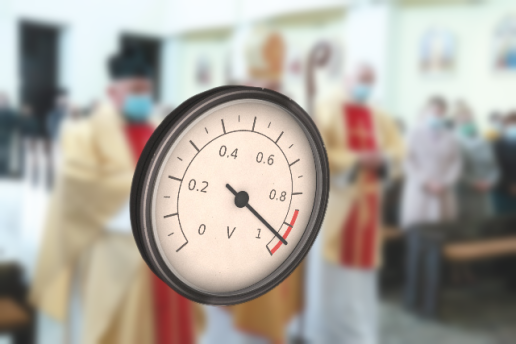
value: {"value": 0.95, "unit": "V"}
